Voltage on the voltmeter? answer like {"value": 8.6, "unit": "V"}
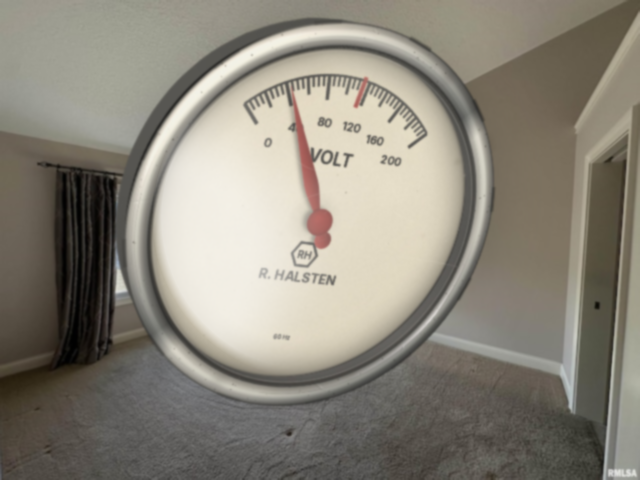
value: {"value": 40, "unit": "V"}
